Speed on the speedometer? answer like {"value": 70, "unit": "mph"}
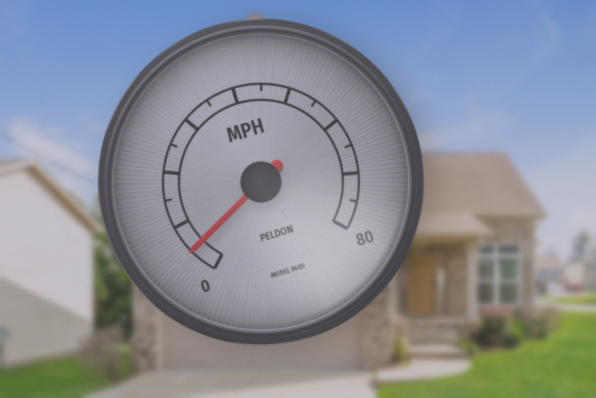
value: {"value": 5, "unit": "mph"}
